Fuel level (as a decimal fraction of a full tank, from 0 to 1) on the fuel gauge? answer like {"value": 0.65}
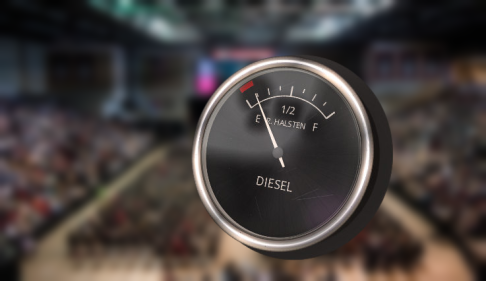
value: {"value": 0.125}
